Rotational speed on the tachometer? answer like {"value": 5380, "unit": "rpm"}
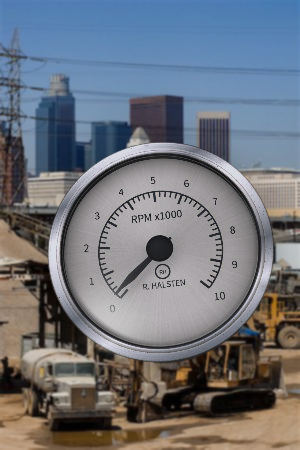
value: {"value": 200, "unit": "rpm"}
